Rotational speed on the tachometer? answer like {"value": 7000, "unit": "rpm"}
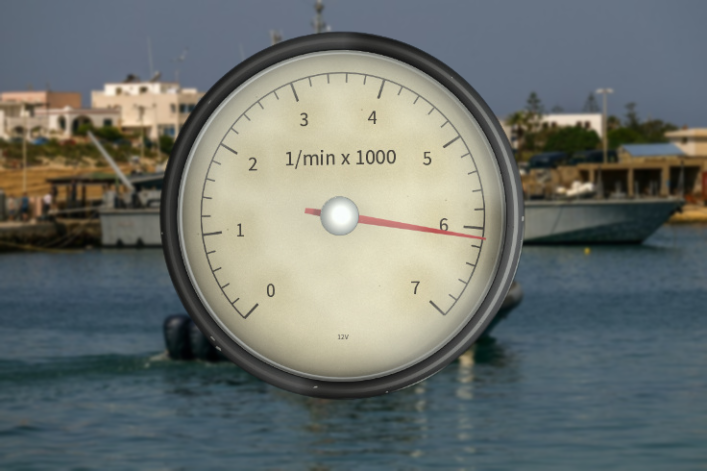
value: {"value": 6100, "unit": "rpm"}
